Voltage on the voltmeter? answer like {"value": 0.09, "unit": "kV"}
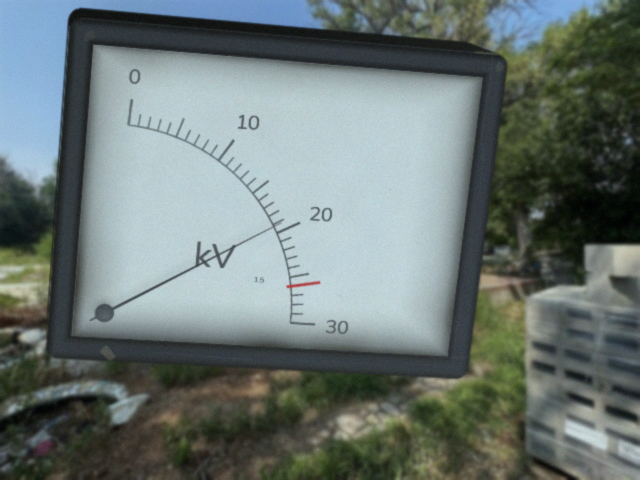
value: {"value": 19, "unit": "kV"}
